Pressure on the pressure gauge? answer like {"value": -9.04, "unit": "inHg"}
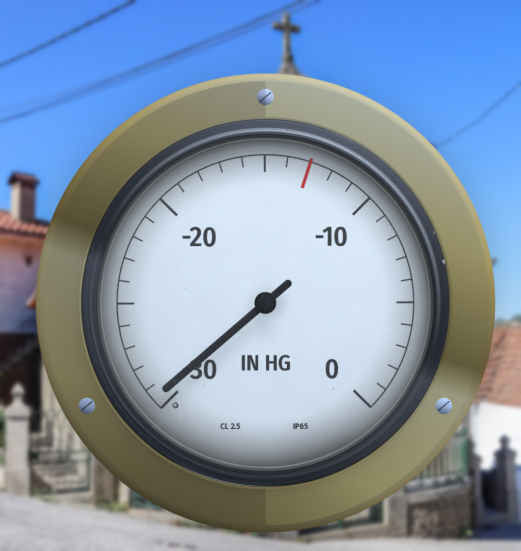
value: {"value": -29.5, "unit": "inHg"}
